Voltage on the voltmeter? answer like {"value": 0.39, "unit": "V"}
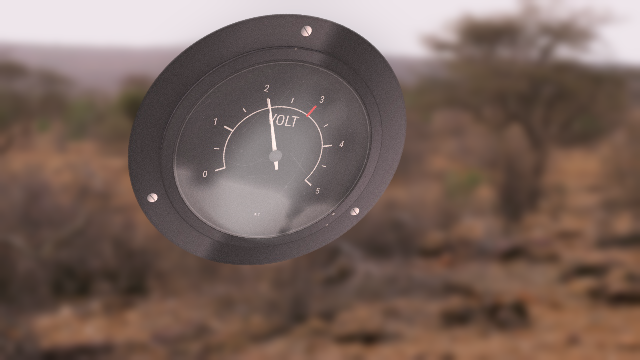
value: {"value": 2, "unit": "V"}
